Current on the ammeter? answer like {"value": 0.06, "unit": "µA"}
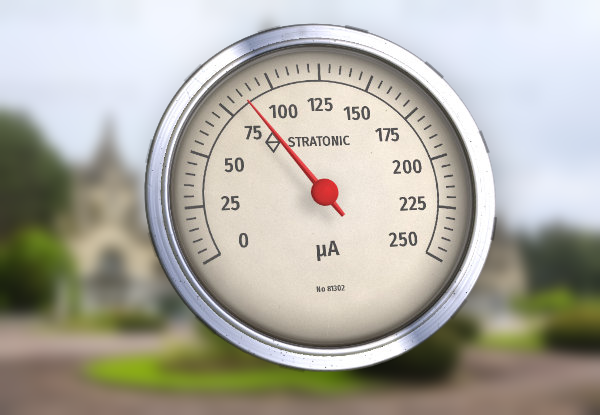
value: {"value": 85, "unit": "µA"}
